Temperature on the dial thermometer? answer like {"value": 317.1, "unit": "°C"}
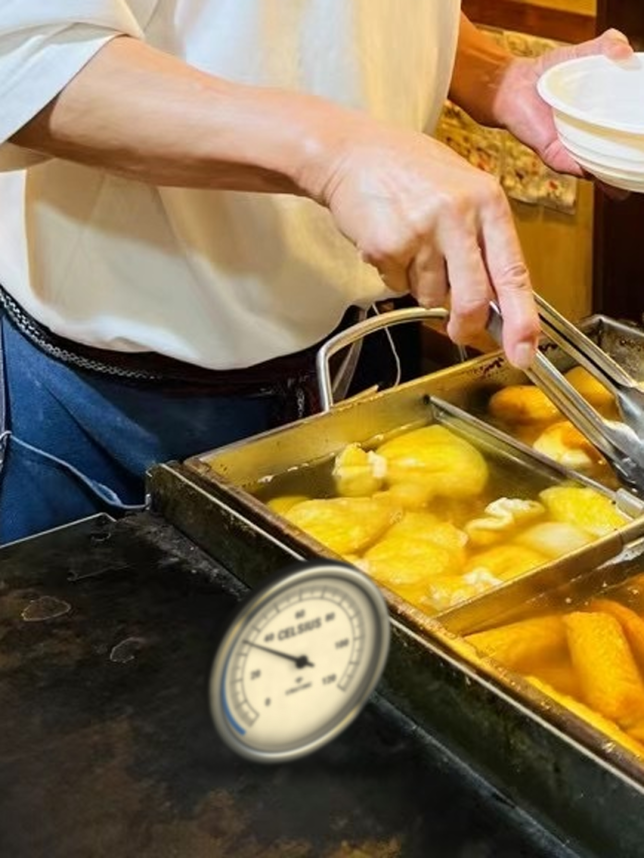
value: {"value": 35, "unit": "°C"}
